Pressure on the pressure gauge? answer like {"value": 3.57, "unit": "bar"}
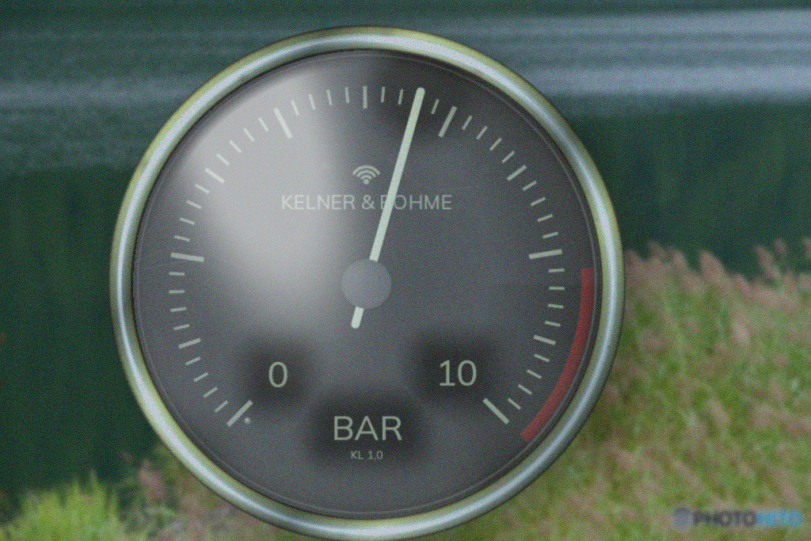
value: {"value": 5.6, "unit": "bar"}
